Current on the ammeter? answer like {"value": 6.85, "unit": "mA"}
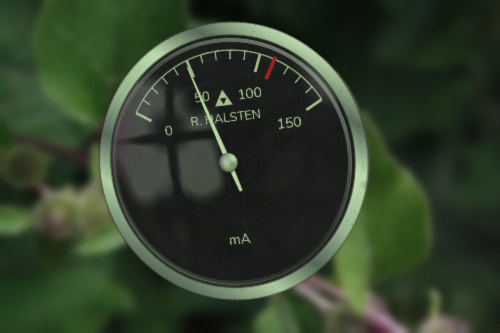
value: {"value": 50, "unit": "mA"}
